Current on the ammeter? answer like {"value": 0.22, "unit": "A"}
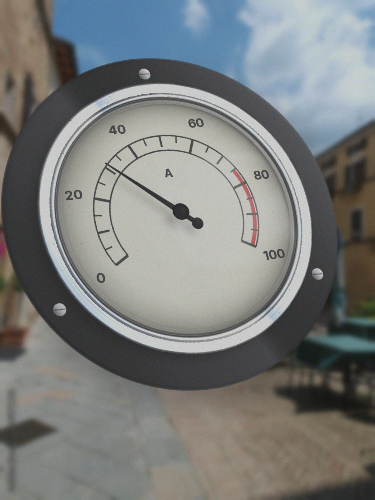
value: {"value": 30, "unit": "A"}
